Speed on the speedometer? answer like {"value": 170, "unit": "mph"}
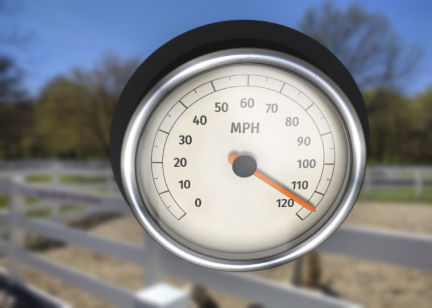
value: {"value": 115, "unit": "mph"}
